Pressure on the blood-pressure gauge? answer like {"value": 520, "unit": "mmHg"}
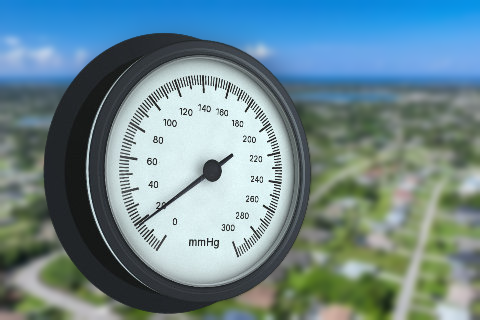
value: {"value": 20, "unit": "mmHg"}
